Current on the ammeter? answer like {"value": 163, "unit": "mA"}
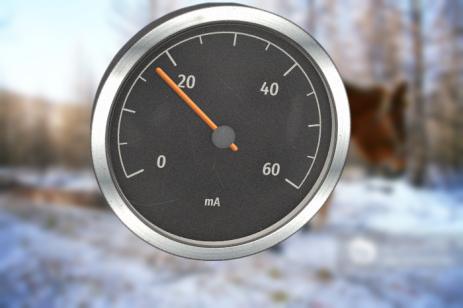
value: {"value": 17.5, "unit": "mA"}
